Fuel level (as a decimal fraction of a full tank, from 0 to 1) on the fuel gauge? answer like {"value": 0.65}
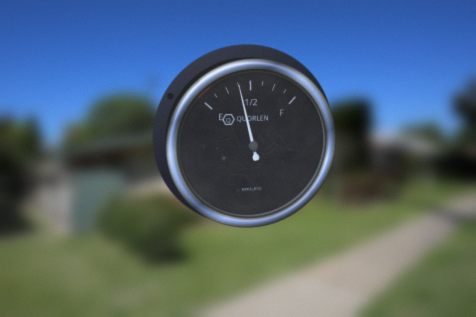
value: {"value": 0.375}
